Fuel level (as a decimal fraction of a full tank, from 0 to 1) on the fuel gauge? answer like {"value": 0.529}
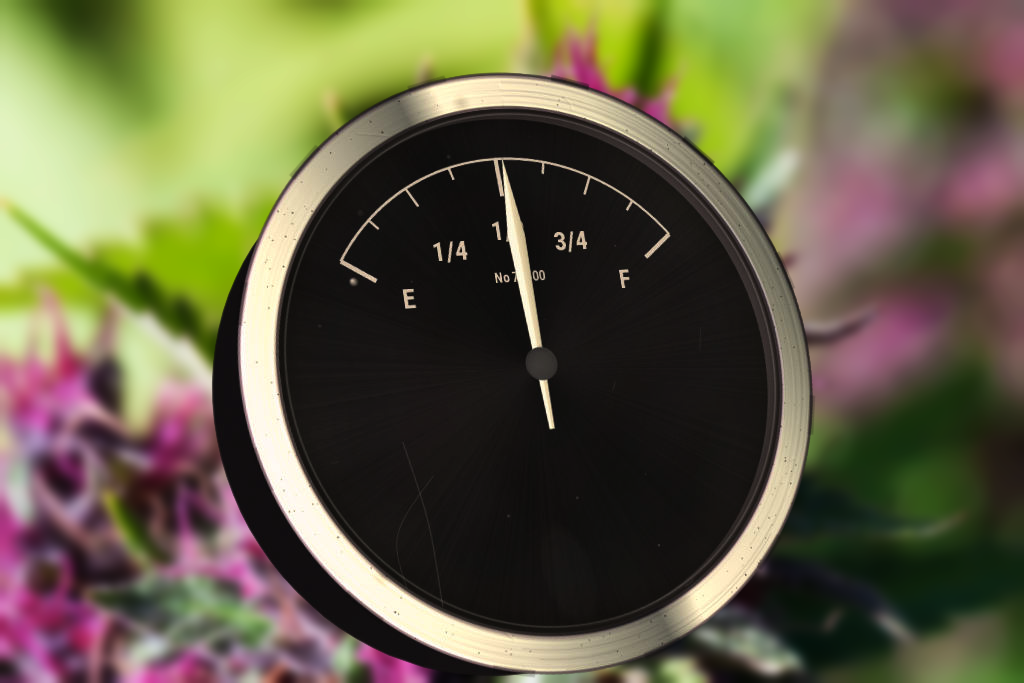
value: {"value": 0.5}
